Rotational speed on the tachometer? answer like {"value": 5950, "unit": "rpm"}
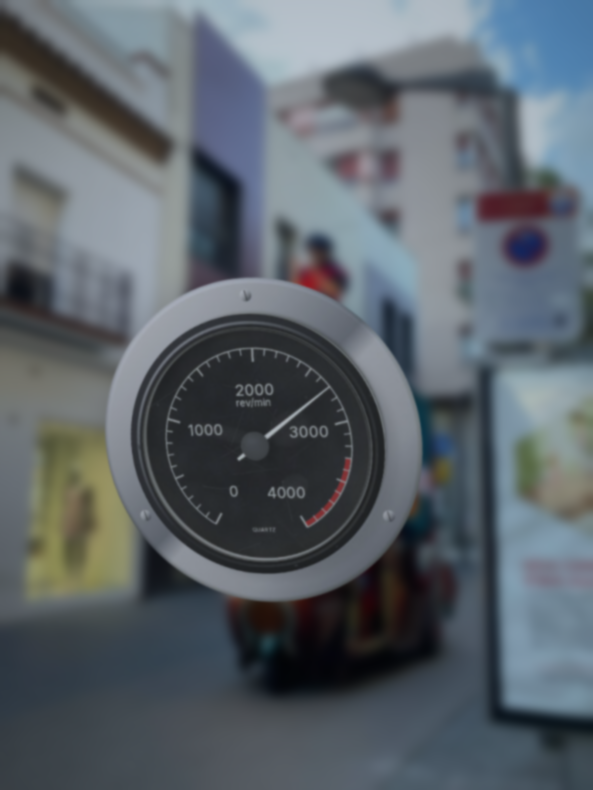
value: {"value": 2700, "unit": "rpm"}
